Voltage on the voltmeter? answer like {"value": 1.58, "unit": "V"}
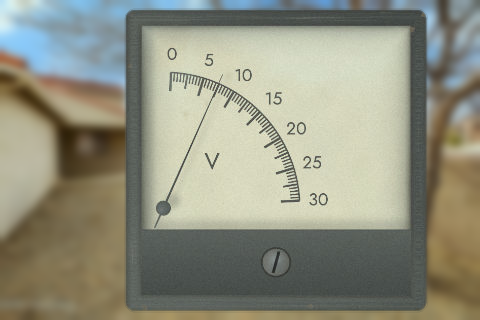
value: {"value": 7.5, "unit": "V"}
